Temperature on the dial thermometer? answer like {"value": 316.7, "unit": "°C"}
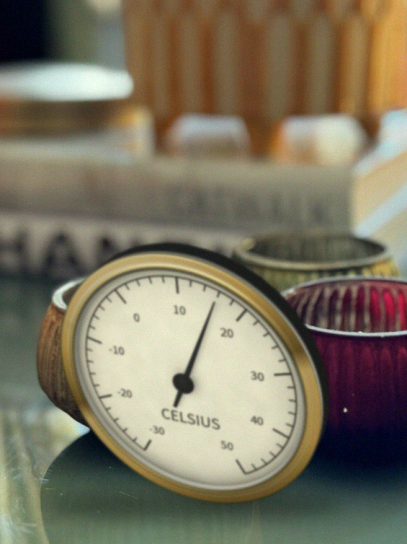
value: {"value": 16, "unit": "°C"}
